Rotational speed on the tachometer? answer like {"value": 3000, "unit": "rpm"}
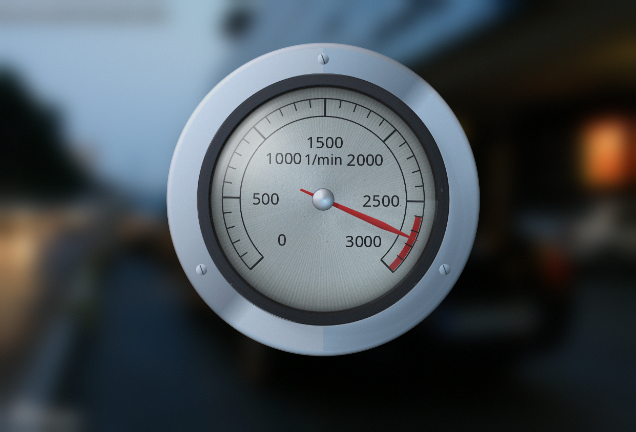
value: {"value": 2750, "unit": "rpm"}
